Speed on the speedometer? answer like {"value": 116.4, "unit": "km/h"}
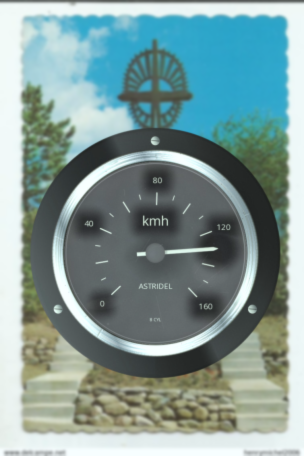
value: {"value": 130, "unit": "km/h"}
